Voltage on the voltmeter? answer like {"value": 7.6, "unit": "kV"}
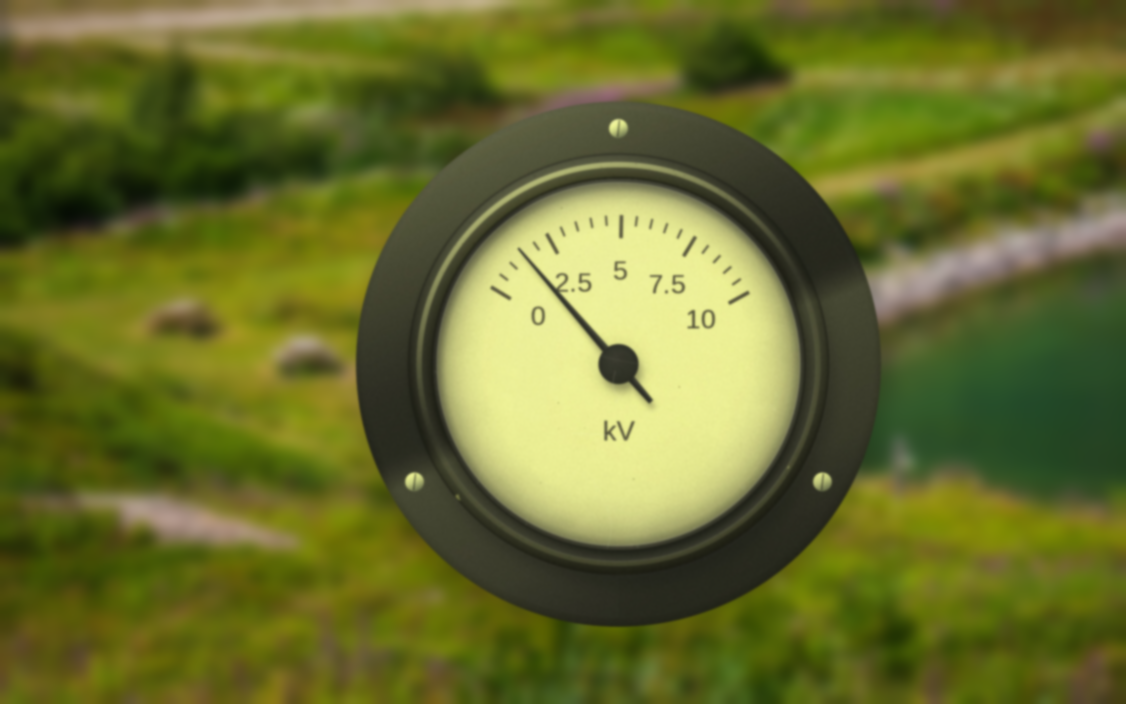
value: {"value": 1.5, "unit": "kV"}
